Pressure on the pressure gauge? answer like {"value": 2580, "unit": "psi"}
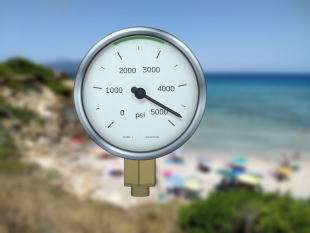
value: {"value": 4750, "unit": "psi"}
